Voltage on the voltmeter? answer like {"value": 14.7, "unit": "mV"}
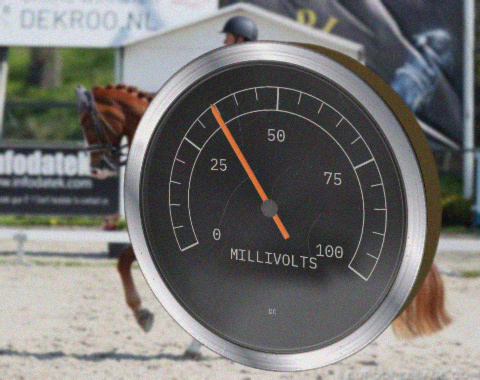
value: {"value": 35, "unit": "mV"}
